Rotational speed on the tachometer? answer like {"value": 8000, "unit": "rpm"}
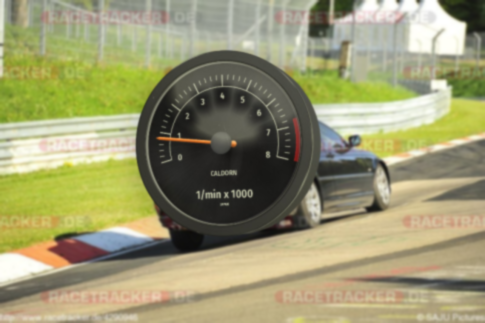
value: {"value": 800, "unit": "rpm"}
